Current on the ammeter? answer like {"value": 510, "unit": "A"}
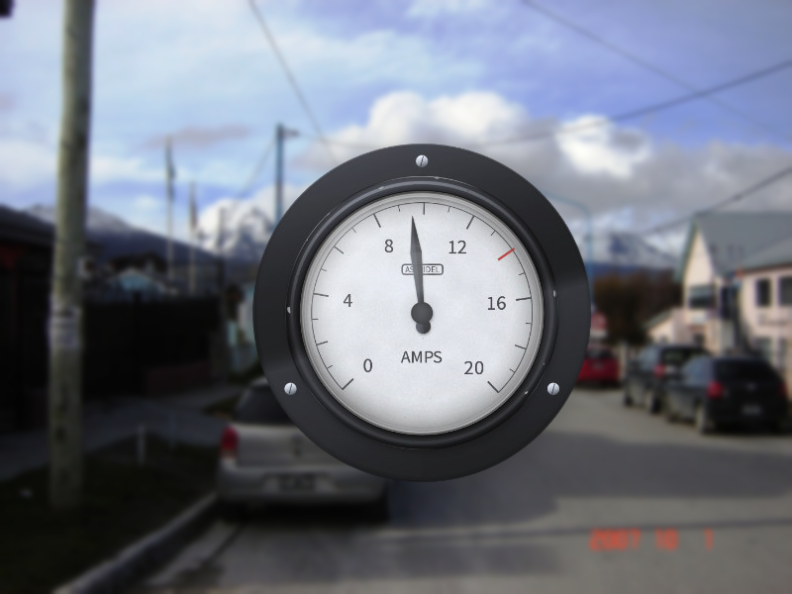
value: {"value": 9.5, "unit": "A"}
